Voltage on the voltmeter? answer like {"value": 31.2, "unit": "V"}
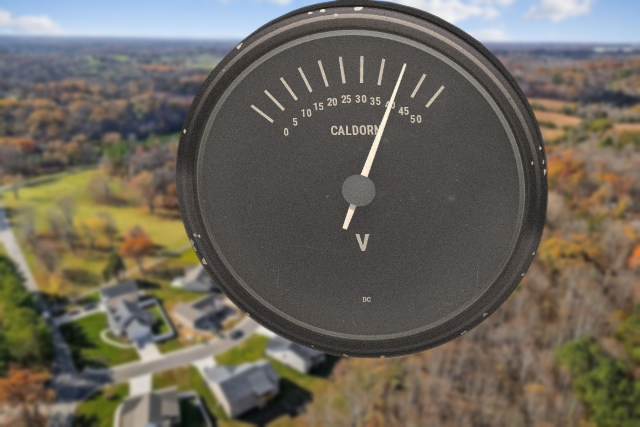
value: {"value": 40, "unit": "V"}
